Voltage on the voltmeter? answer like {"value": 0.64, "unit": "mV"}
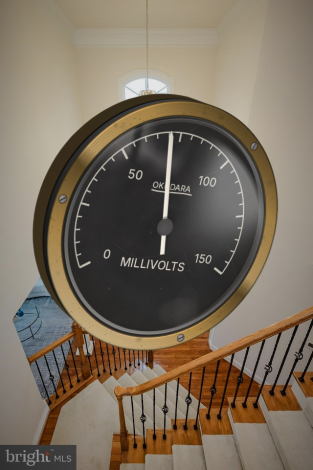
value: {"value": 70, "unit": "mV"}
